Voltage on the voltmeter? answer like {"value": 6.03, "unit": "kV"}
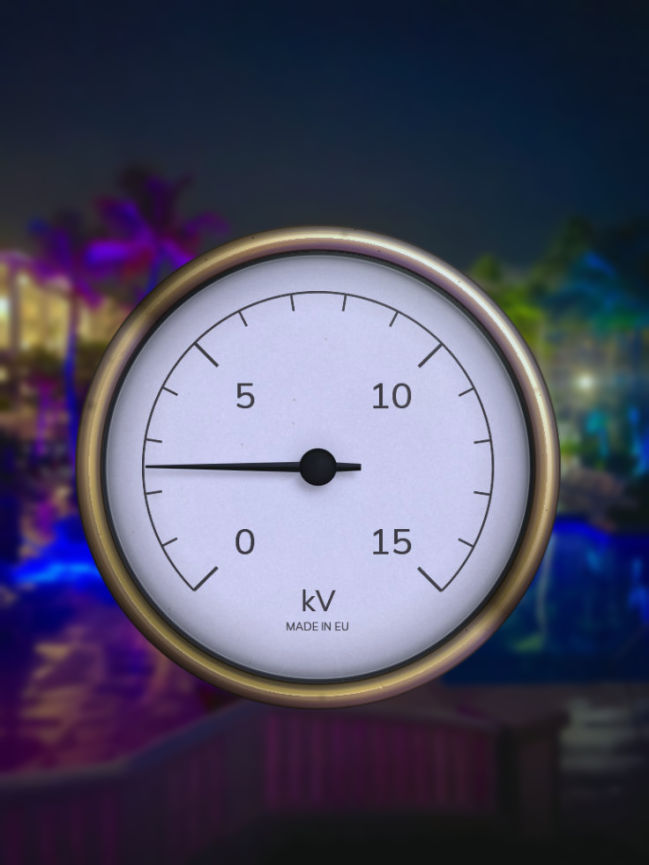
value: {"value": 2.5, "unit": "kV"}
